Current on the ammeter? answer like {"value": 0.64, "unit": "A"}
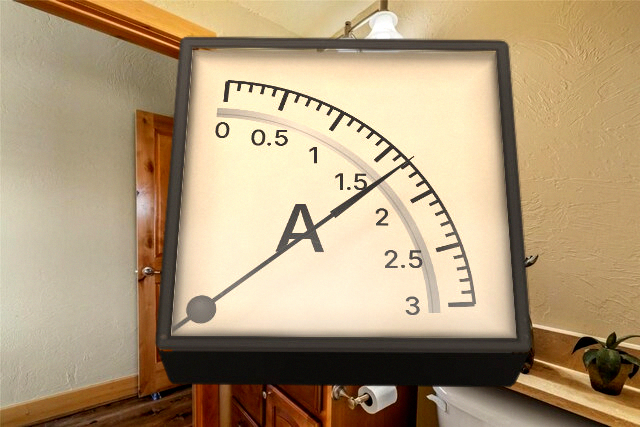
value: {"value": 1.7, "unit": "A"}
